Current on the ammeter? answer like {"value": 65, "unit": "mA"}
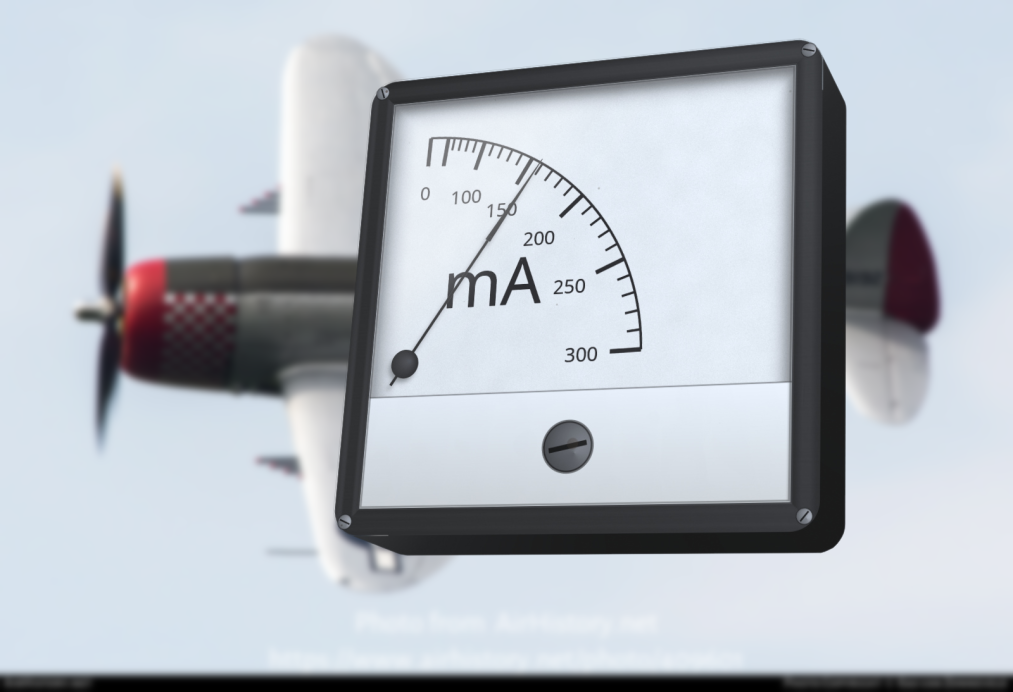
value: {"value": 160, "unit": "mA"}
